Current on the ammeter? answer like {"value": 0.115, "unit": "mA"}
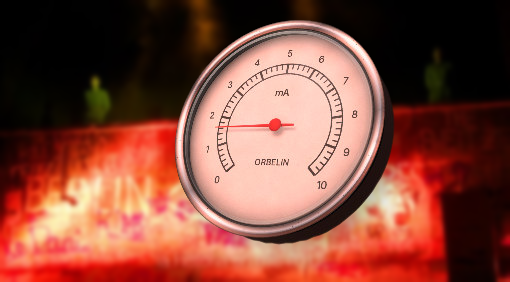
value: {"value": 1.6, "unit": "mA"}
